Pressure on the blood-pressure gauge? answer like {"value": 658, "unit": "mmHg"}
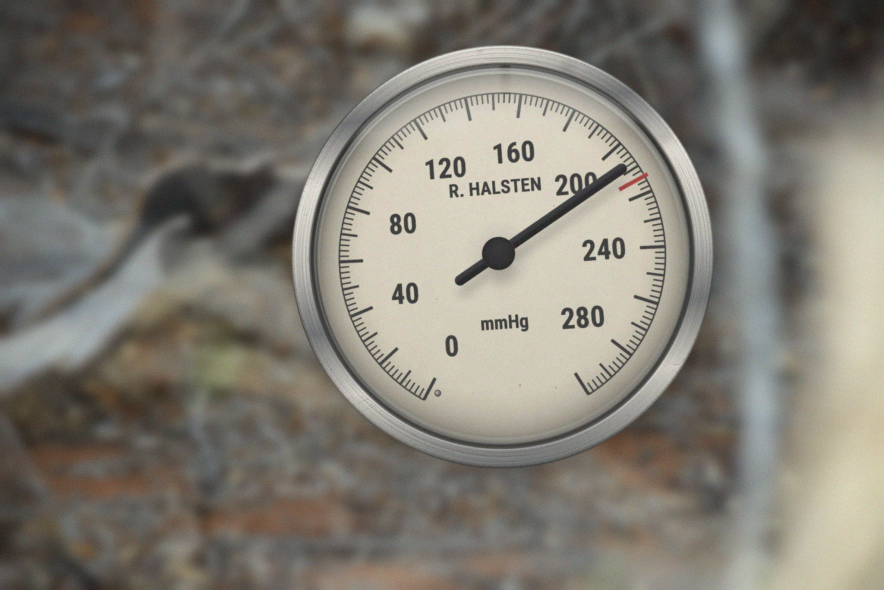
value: {"value": 208, "unit": "mmHg"}
